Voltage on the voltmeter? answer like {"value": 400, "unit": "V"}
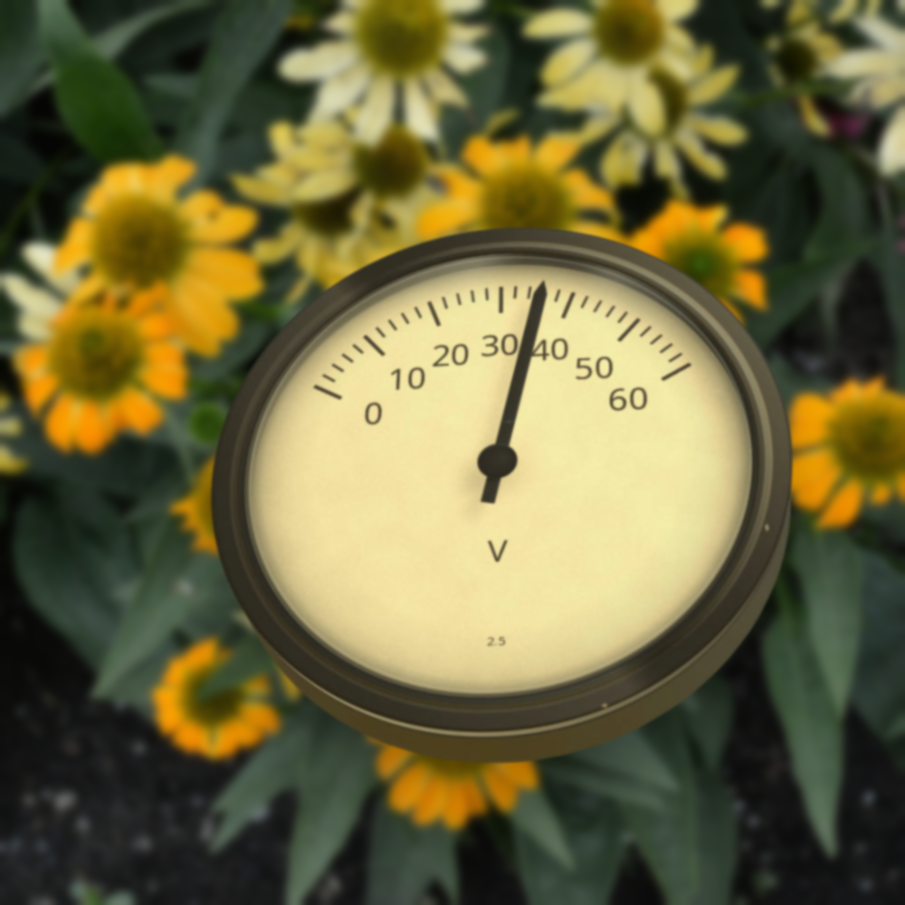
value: {"value": 36, "unit": "V"}
